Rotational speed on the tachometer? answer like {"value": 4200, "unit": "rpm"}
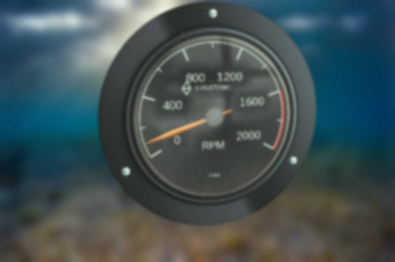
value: {"value": 100, "unit": "rpm"}
